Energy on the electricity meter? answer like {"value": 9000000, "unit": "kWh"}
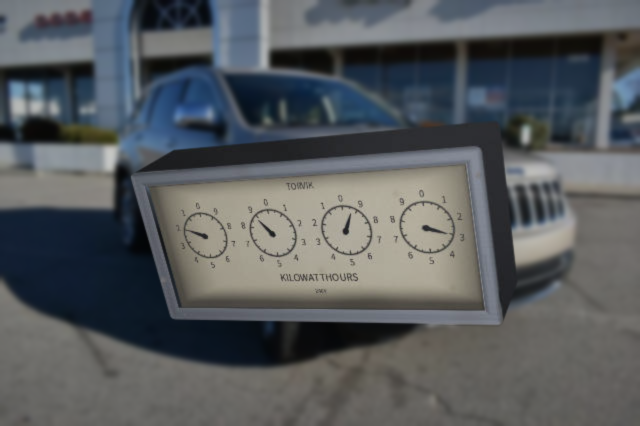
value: {"value": 1893, "unit": "kWh"}
